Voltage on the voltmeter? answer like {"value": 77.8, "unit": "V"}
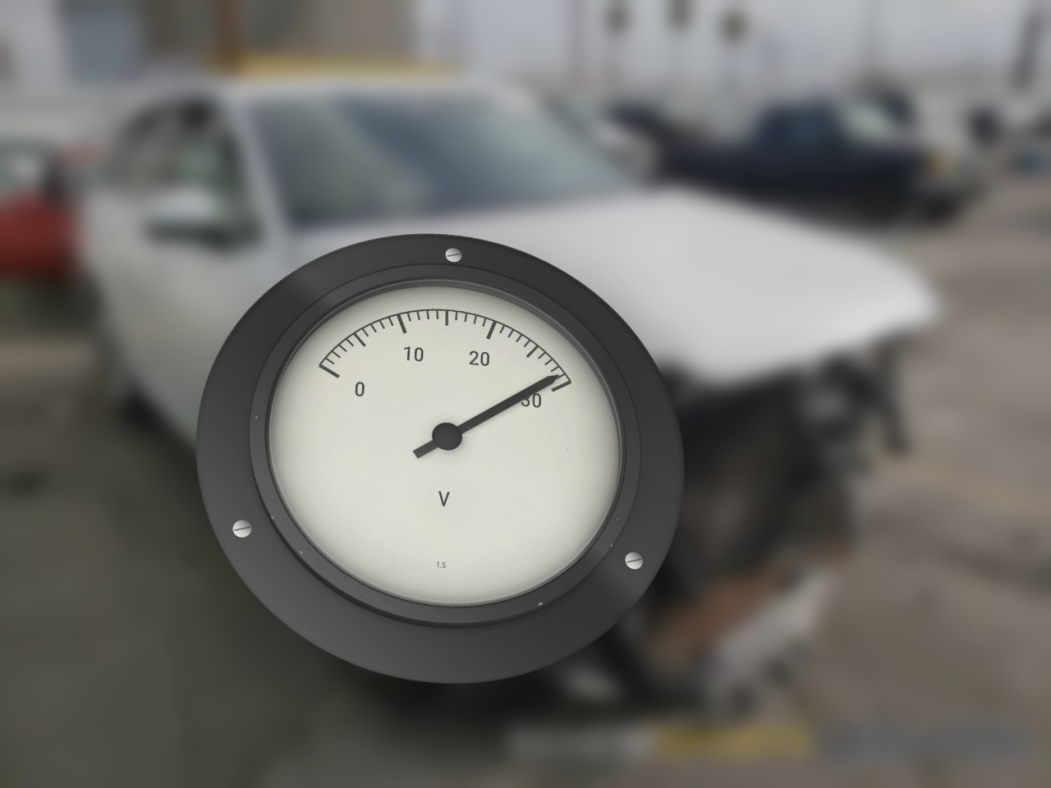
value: {"value": 29, "unit": "V"}
